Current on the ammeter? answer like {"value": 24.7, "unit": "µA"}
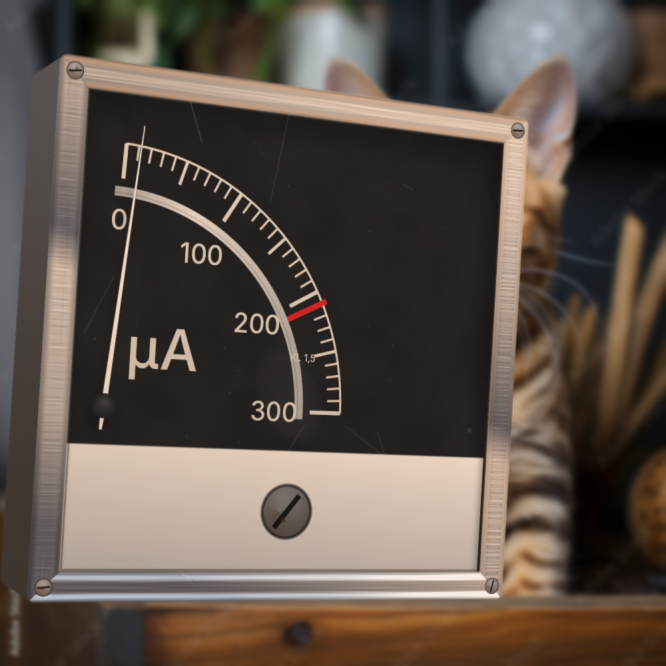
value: {"value": 10, "unit": "µA"}
